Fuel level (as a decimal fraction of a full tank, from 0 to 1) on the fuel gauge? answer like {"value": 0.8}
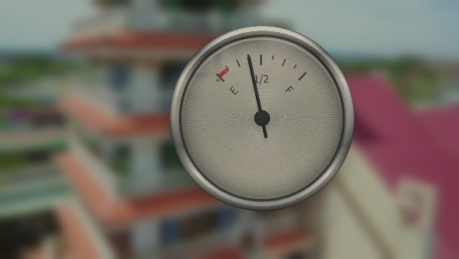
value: {"value": 0.375}
